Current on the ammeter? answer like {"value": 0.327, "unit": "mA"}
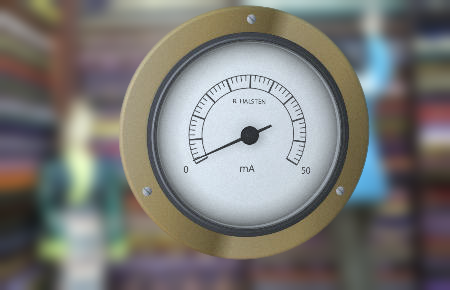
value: {"value": 1, "unit": "mA"}
